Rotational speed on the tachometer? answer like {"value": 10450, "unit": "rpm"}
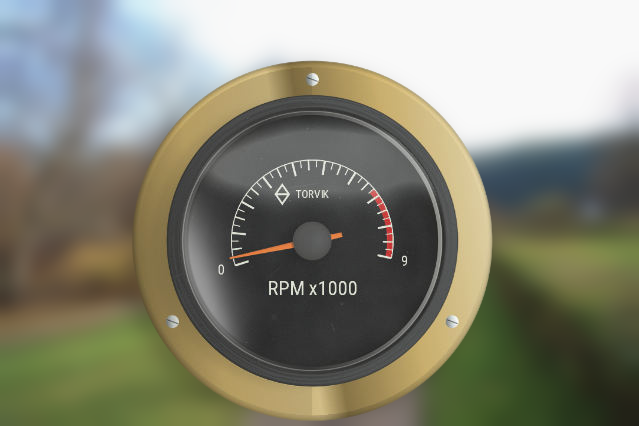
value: {"value": 250, "unit": "rpm"}
